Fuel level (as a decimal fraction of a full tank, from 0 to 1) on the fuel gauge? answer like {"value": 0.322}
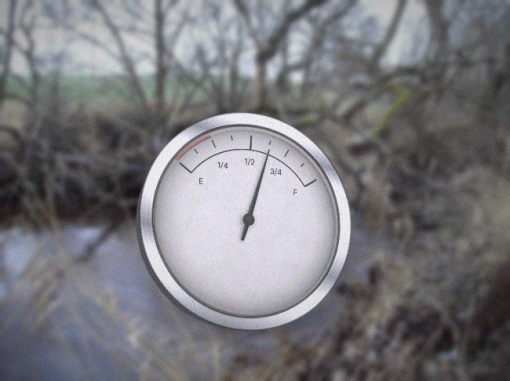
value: {"value": 0.625}
